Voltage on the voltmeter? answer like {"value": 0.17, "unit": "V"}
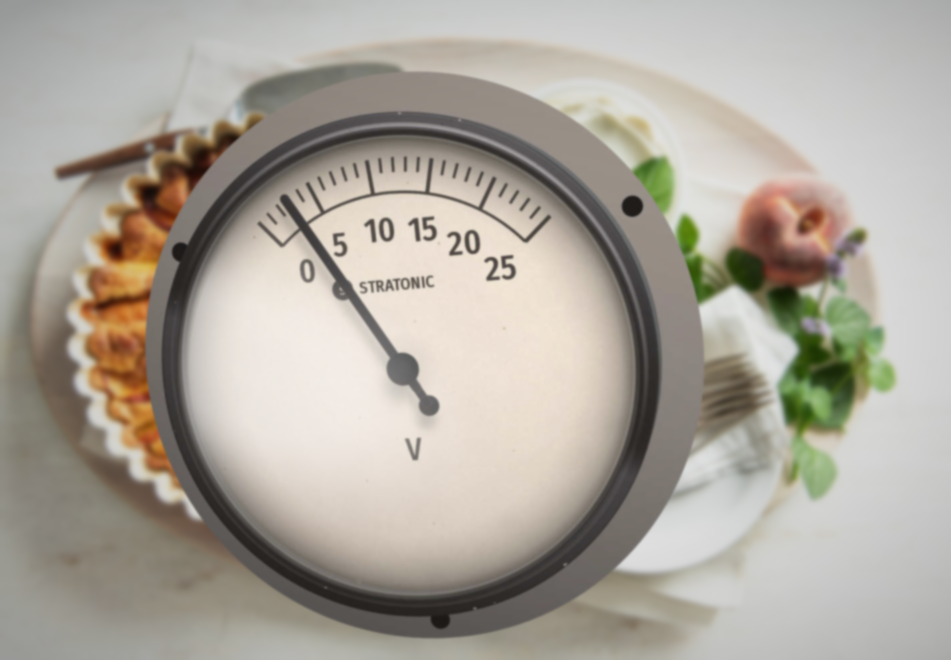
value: {"value": 3, "unit": "V"}
